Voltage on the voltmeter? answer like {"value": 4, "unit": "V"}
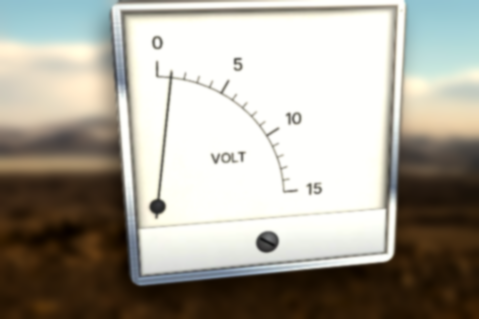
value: {"value": 1, "unit": "V"}
